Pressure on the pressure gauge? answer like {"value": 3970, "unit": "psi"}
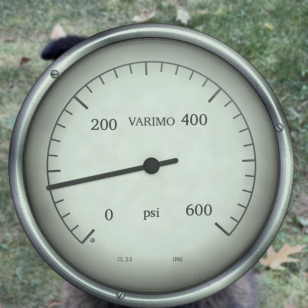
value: {"value": 80, "unit": "psi"}
